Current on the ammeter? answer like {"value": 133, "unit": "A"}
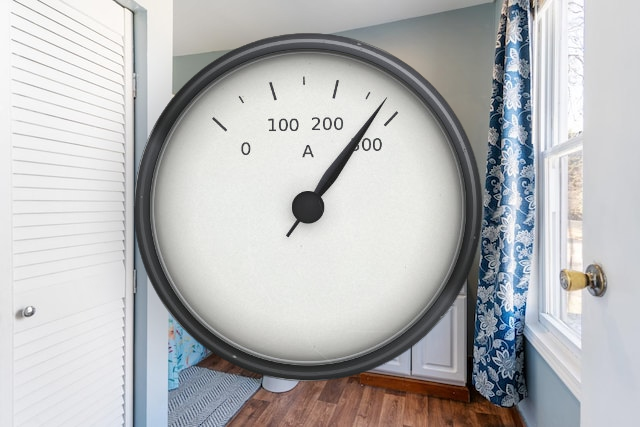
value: {"value": 275, "unit": "A"}
